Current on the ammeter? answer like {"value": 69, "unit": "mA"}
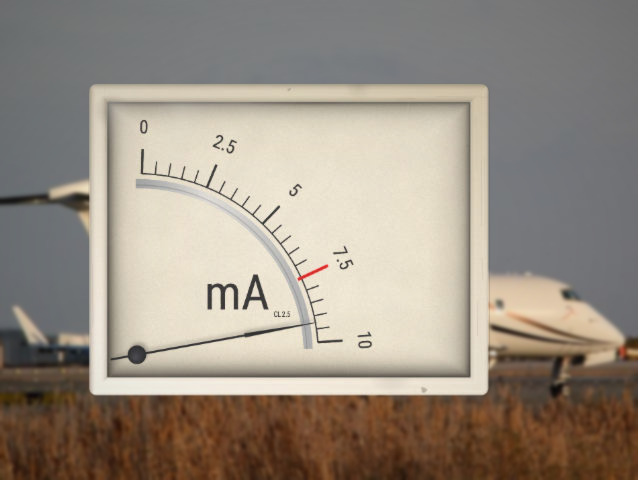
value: {"value": 9.25, "unit": "mA"}
